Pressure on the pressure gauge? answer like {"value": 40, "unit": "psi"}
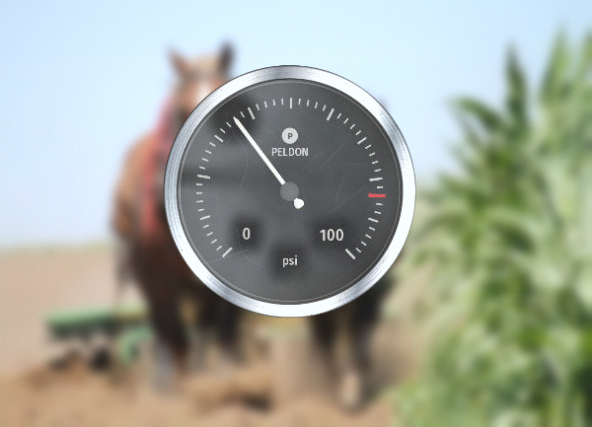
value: {"value": 36, "unit": "psi"}
